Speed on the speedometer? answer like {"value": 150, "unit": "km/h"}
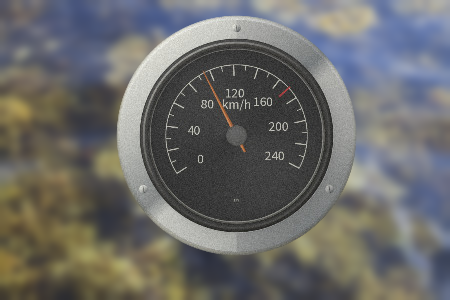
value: {"value": 95, "unit": "km/h"}
